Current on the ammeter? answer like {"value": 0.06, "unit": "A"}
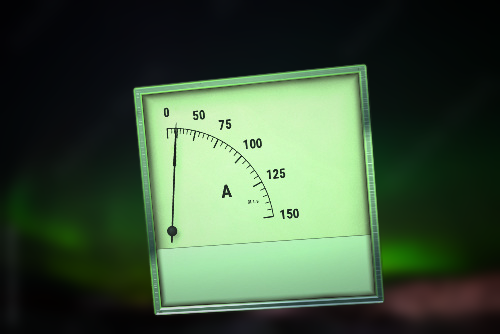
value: {"value": 25, "unit": "A"}
